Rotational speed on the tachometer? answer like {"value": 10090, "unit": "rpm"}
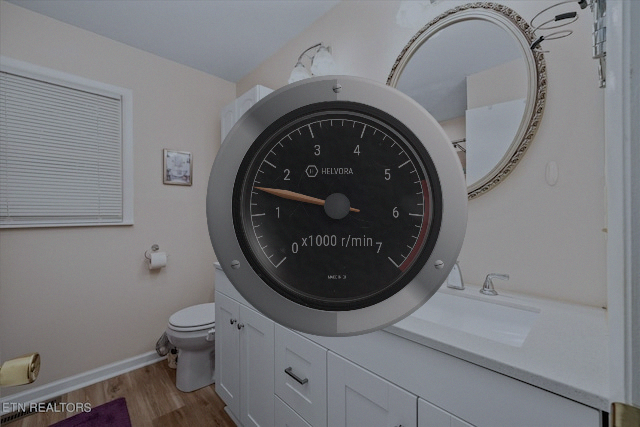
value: {"value": 1500, "unit": "rpm"}
